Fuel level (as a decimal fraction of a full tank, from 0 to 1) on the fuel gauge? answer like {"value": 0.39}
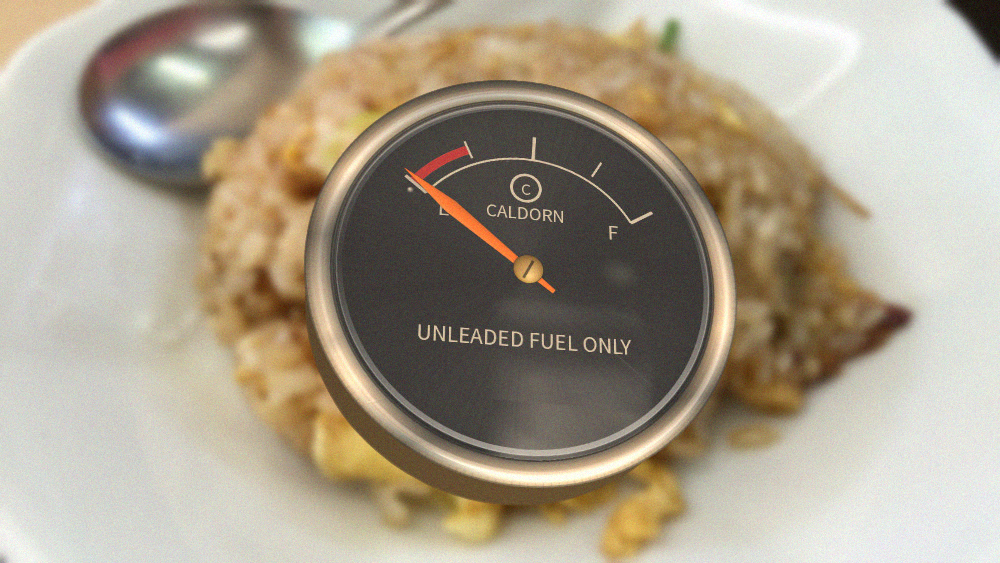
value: {"value": 0}
